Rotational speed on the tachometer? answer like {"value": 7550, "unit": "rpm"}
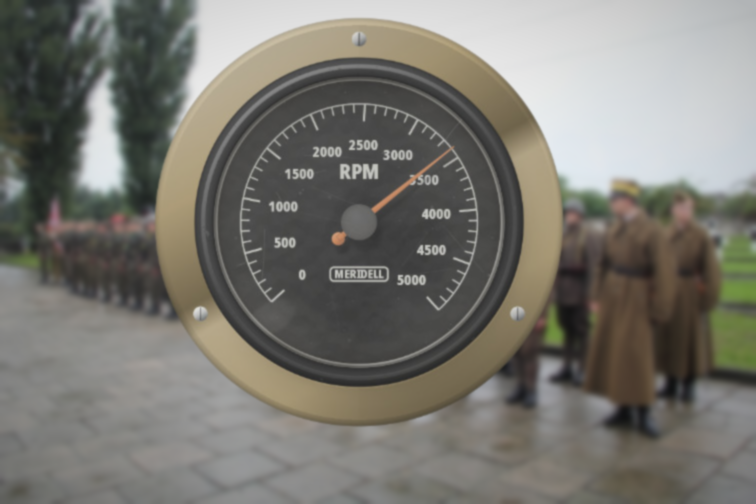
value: {"value": 3400, "unit": "rpm"}
